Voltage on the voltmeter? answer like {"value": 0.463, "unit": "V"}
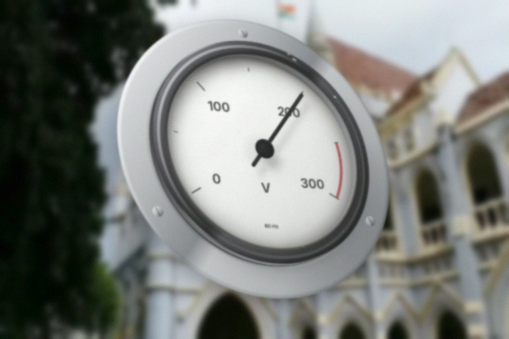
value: {"value": 200, "unit": "V"}
